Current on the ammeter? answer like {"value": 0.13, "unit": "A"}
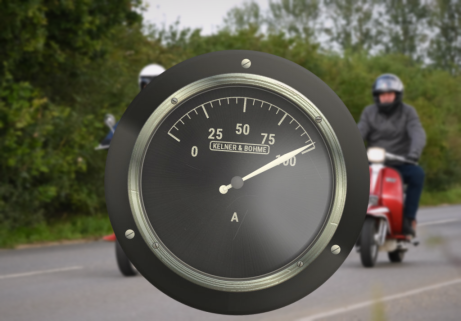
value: {"value": 97.5, "unit": "A"}
